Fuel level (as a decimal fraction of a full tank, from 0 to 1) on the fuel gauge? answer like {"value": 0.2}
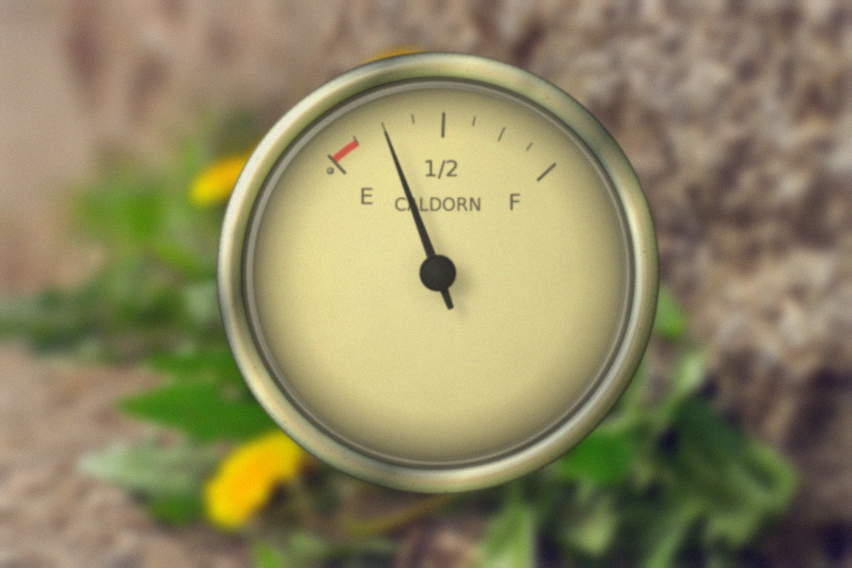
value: {"value": 0.25}
